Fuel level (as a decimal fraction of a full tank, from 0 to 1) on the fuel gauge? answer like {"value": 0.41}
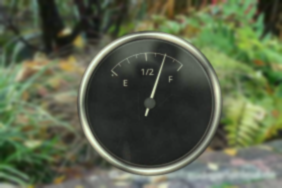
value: {"value": 0.75}
